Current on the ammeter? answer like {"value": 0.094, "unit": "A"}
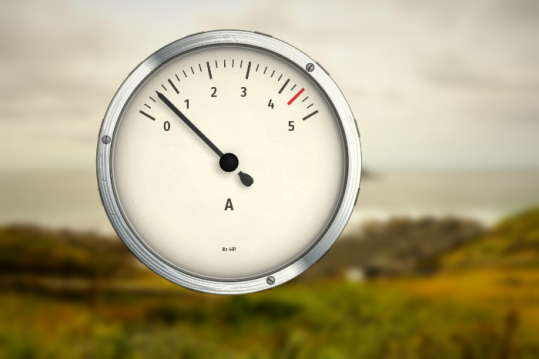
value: {"value": 0.6, "unit": "A"}
